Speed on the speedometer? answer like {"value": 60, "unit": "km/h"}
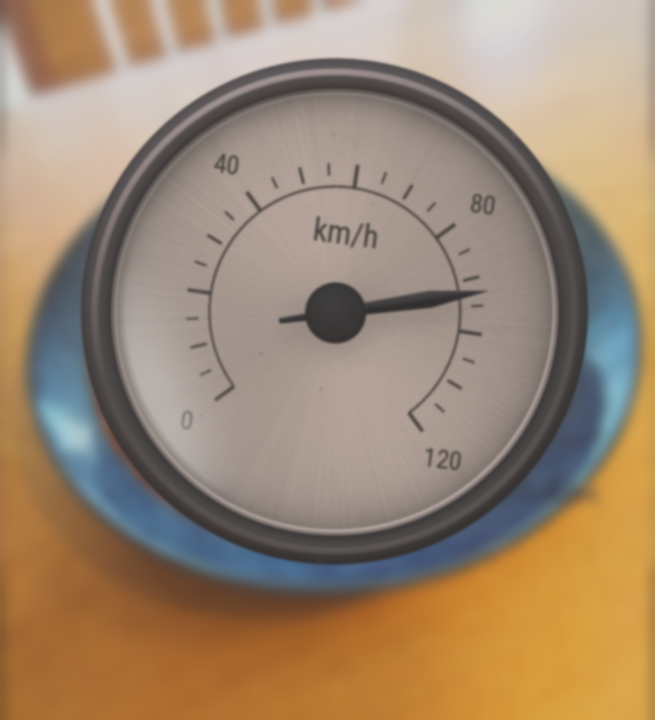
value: {"value": 92.5, "unit": "km/h"}
